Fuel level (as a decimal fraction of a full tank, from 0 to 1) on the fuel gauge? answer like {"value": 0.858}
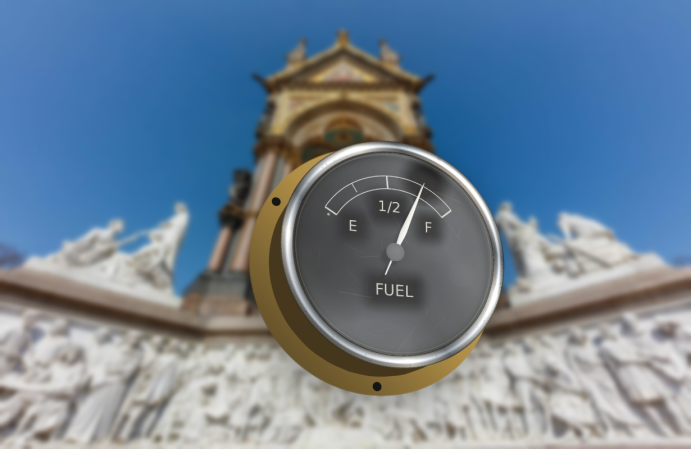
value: {"value": 0.75}
